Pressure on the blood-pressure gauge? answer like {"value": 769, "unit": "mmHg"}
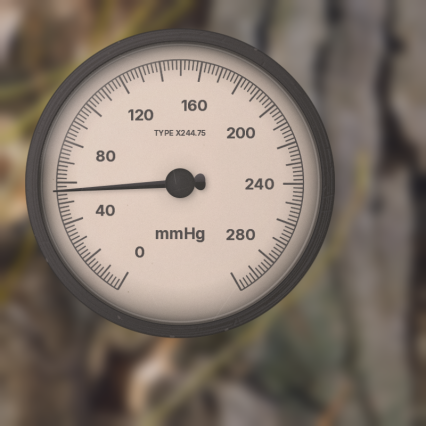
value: {"value": 56, "unit": "mmHg"}
